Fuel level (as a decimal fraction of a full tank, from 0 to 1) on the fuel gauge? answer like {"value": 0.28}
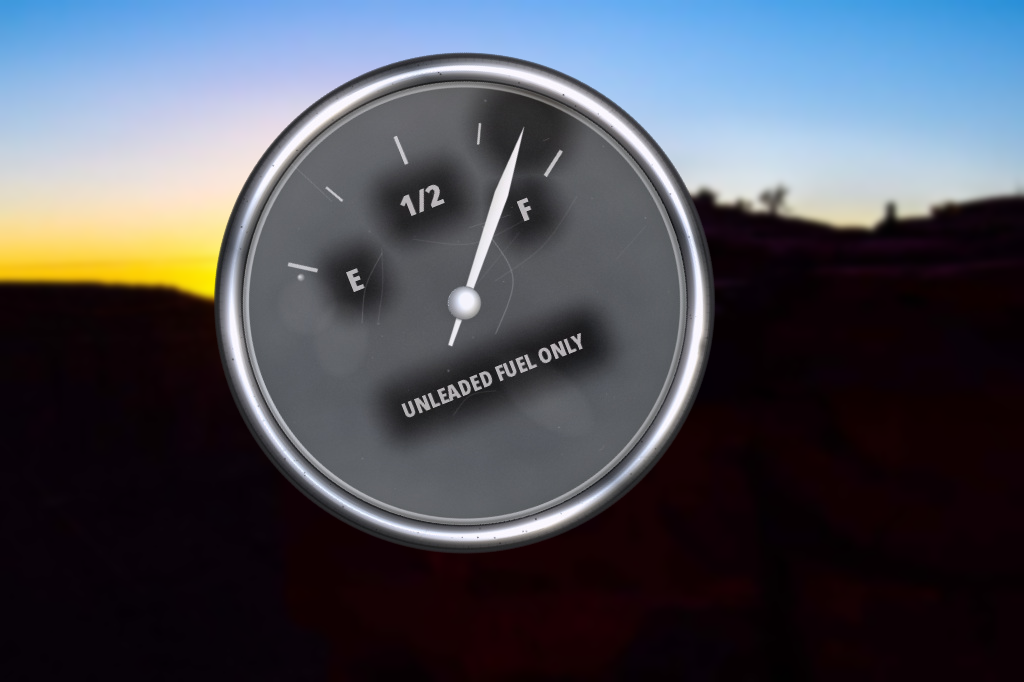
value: {"value": 0.875}
